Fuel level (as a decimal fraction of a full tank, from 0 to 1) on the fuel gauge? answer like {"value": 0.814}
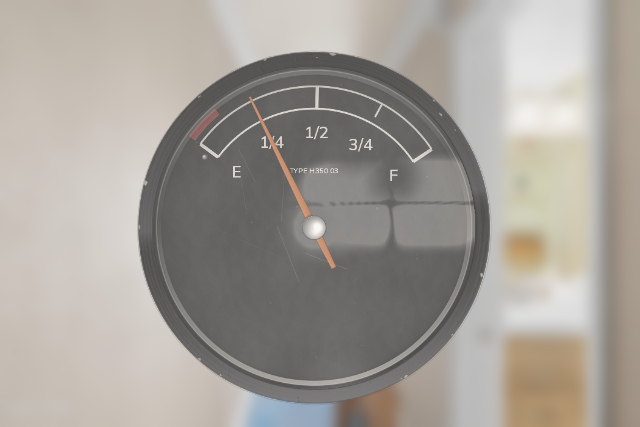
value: {"value": 0.25}
